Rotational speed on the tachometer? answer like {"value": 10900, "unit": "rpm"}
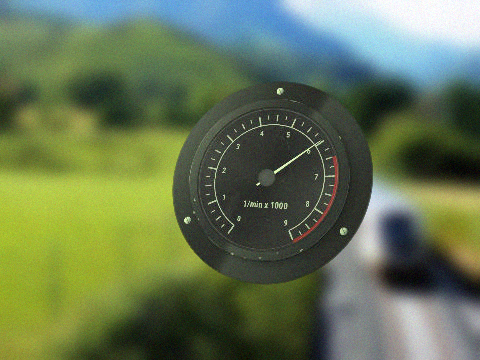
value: {"value": 6000, "unit": "rpm"}
